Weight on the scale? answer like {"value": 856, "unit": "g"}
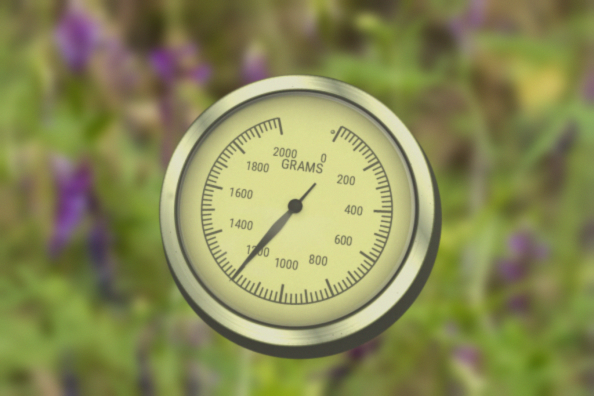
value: {"value": 1200, "unit": "g"}
